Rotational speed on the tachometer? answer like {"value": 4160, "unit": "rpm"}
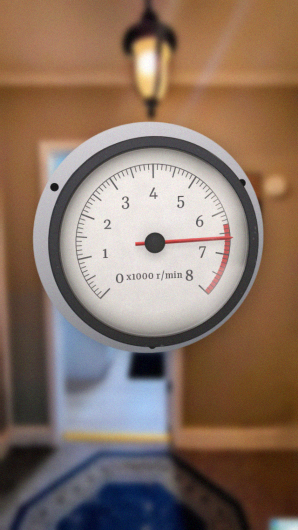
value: {"value": 6600, "unit": "rpm"}
